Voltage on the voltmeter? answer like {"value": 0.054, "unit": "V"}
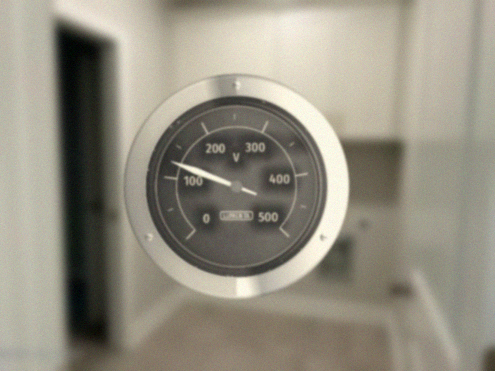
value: {"value": 125, "unit": "V"}
